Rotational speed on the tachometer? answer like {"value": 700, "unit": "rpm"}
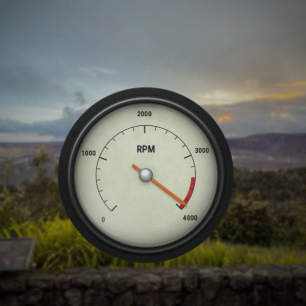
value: {"value": 3900, "unit": "rpm"}
